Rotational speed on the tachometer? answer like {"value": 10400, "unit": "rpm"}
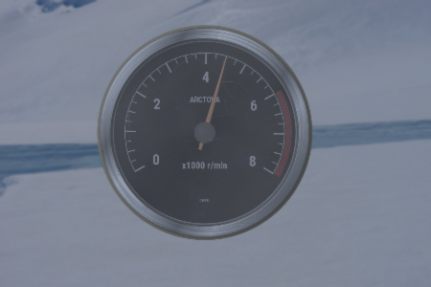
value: {"value": 4500, "unit": "rpm"}
